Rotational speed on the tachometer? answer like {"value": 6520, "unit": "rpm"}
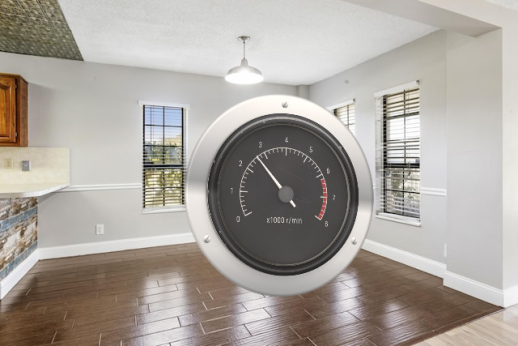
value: {"value": 2600, "unit": "rpm"}
